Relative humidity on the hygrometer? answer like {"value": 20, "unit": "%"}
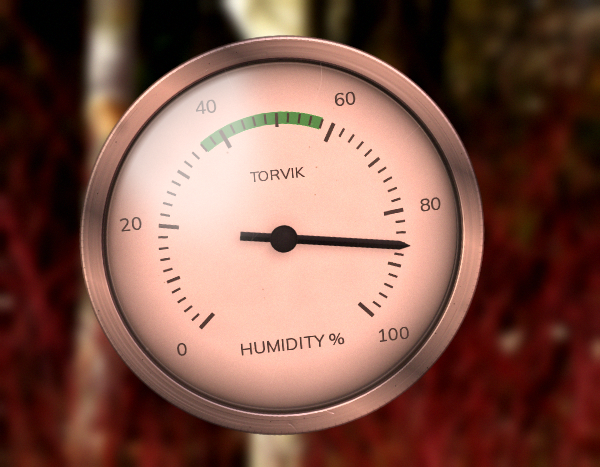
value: {"value": 86, "unit": "%"}
